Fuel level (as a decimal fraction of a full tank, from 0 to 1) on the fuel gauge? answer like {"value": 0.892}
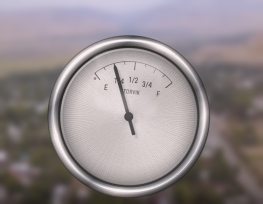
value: {"value": 0.25}
